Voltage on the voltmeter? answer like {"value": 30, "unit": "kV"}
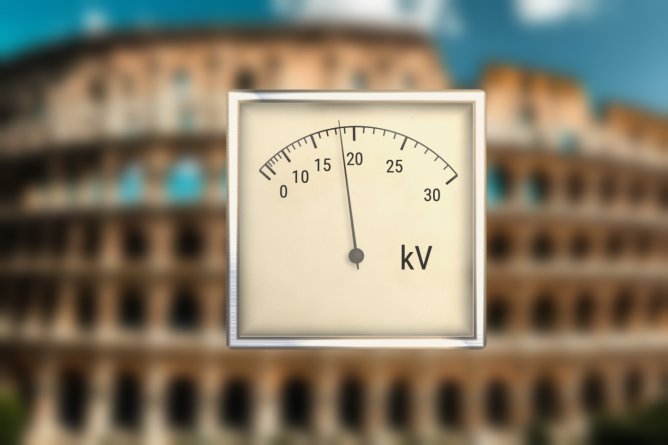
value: {"value": 18.5, "unit": "kV"}
